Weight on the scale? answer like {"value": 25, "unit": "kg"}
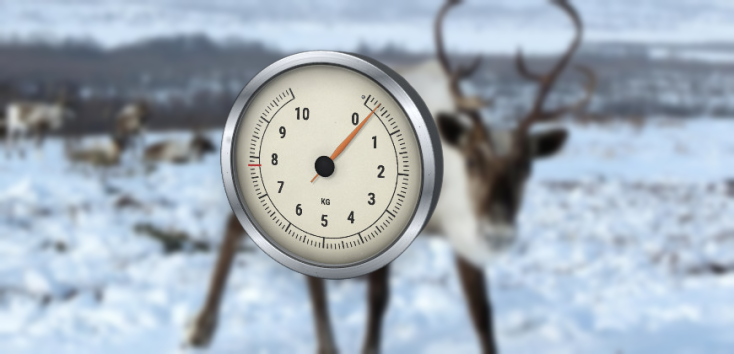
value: {"value": 0.3, "unit": "kg"}
